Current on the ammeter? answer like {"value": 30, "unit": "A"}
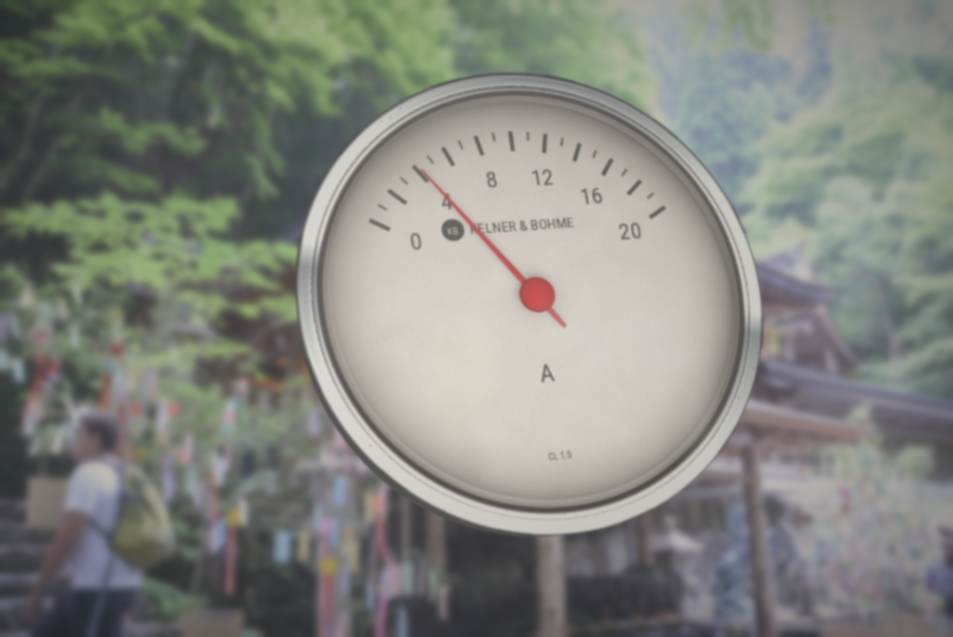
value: {"value": 4, "unit": "A"}
